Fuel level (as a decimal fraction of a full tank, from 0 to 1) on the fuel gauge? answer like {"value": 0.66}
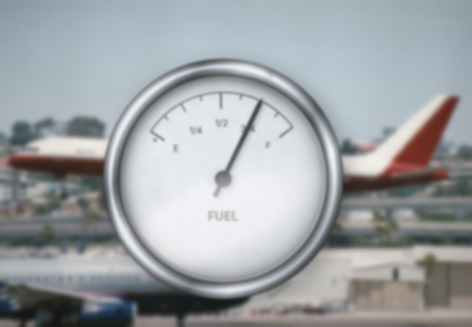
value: {"value": 0.75}
